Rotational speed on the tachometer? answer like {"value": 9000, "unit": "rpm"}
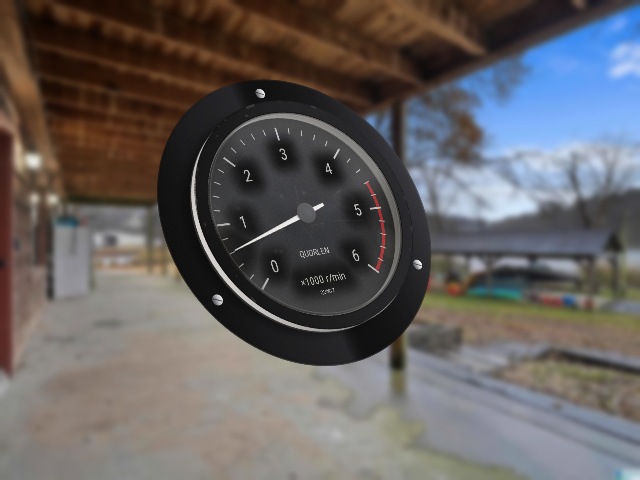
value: {"value": 600, "unit": "rpm"}
